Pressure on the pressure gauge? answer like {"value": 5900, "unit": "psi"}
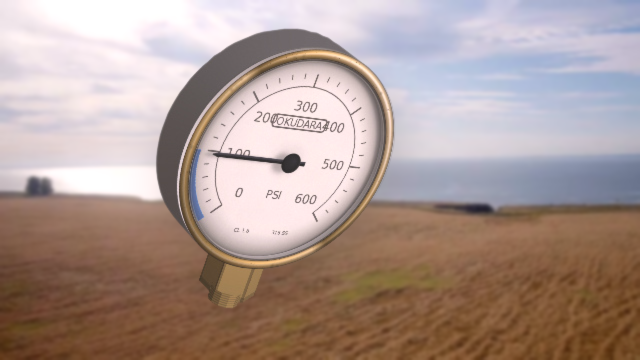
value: {"value": 100, "unit": "psi"}
